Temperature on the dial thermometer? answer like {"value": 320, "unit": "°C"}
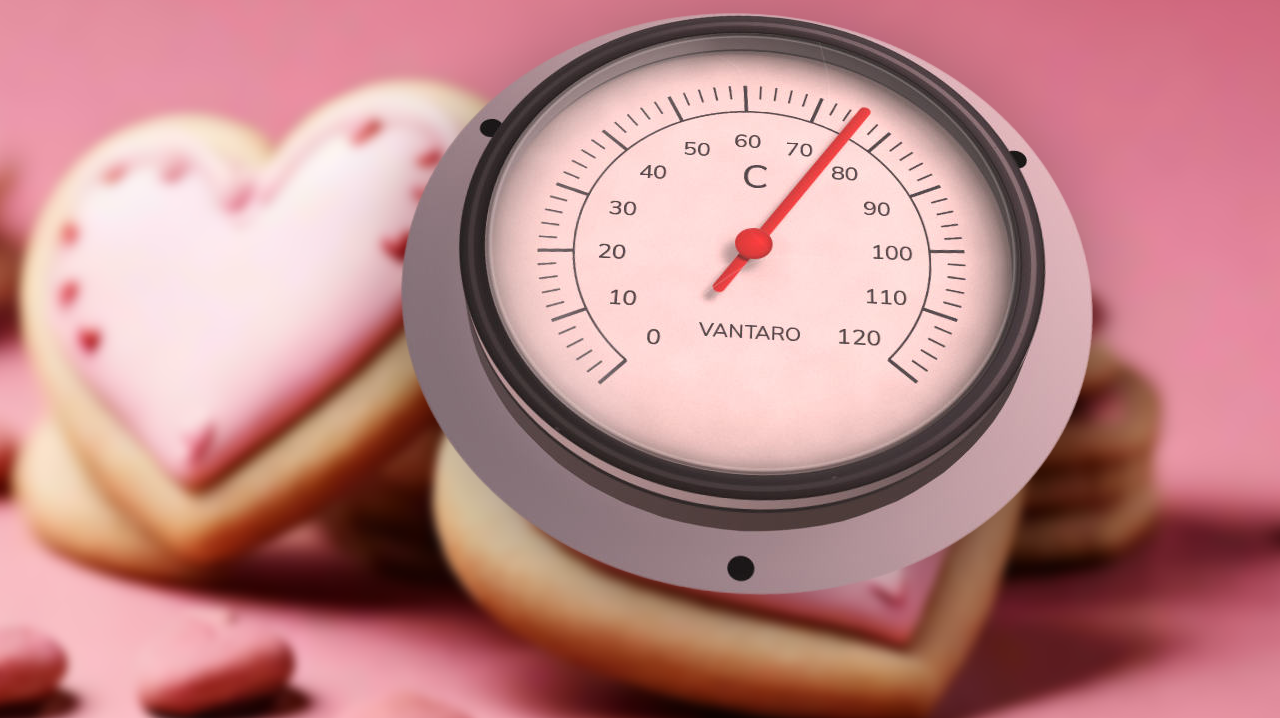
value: {"value": 76, "unit": "°C"}
